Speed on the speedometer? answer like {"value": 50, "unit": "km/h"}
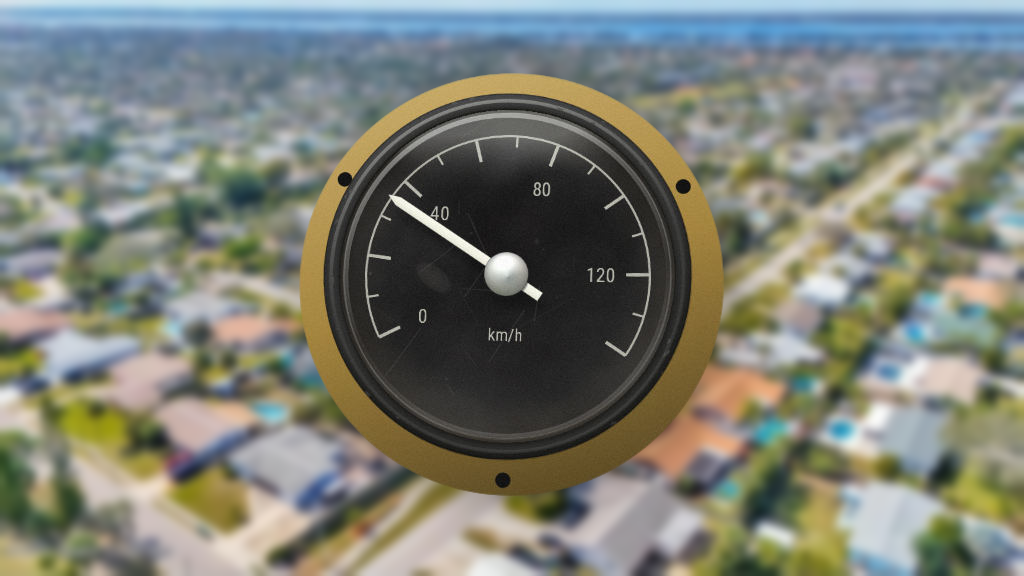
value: {"value": 35, "unit": "km/h"}
